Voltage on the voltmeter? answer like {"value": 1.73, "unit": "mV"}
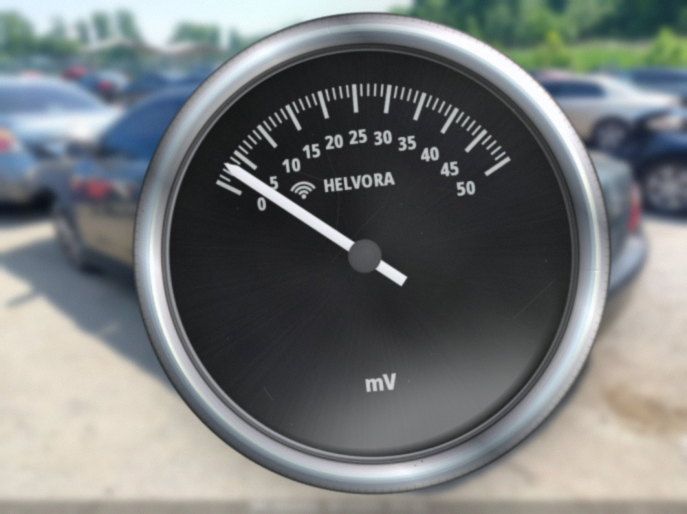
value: {"value": 3, "unit": "mV"}
